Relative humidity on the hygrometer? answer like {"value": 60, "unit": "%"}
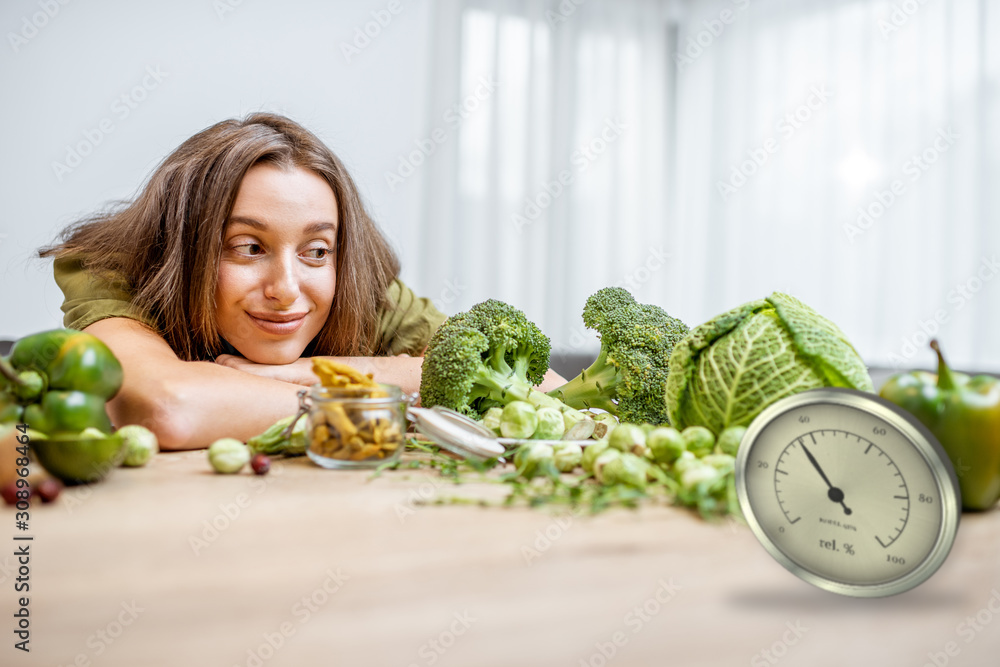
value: {"value": 36, "unit": "%"}
